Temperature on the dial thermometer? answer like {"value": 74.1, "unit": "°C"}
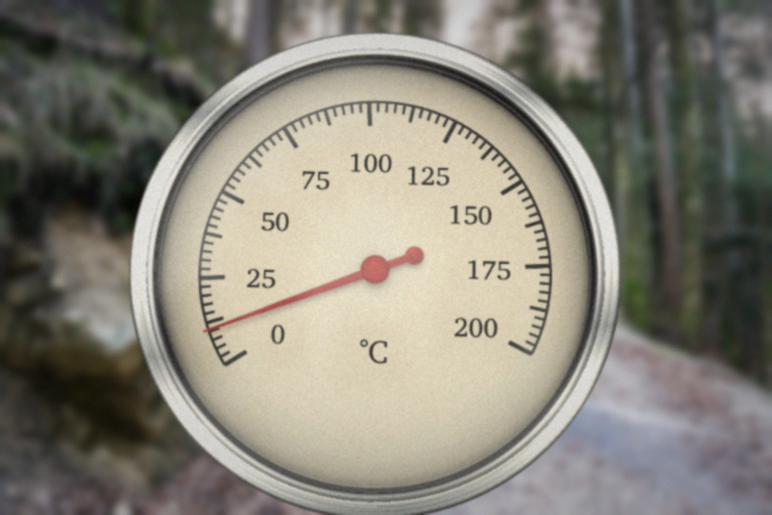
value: {"value": 10, "unit": "°C"}
